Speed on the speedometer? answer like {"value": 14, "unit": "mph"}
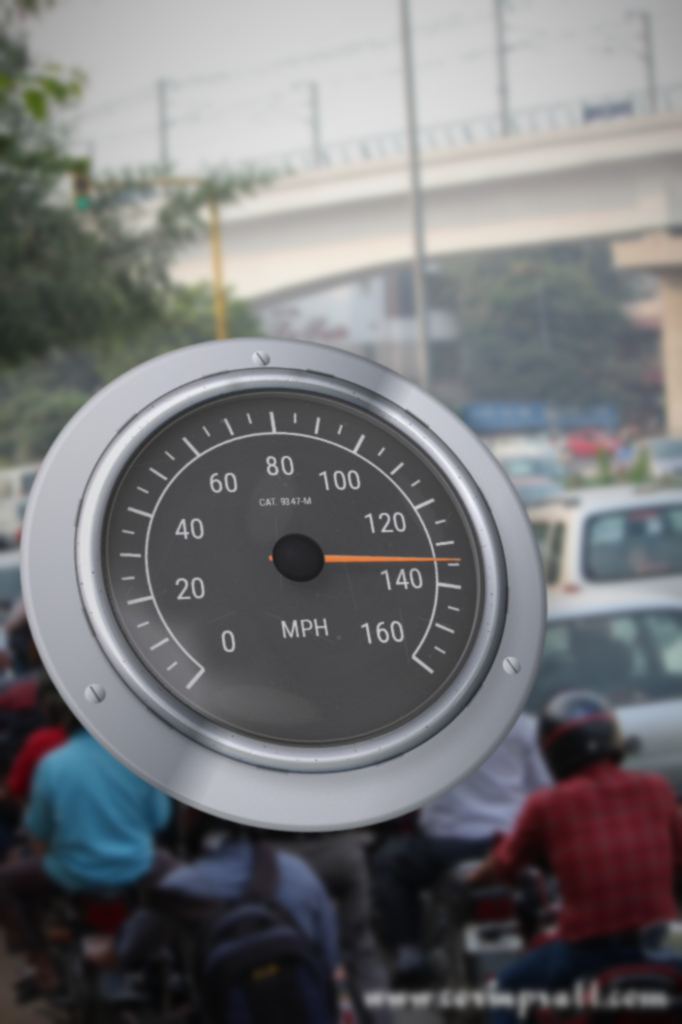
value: {"value": 135, "unit": "mph"}
